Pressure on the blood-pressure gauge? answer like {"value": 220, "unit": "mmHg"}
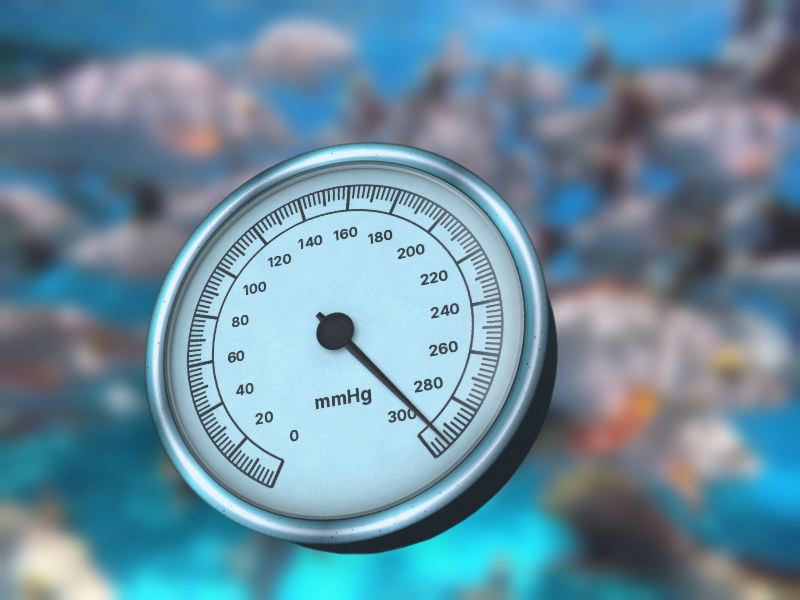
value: {"value": 294, "unit": "mmHg"}
